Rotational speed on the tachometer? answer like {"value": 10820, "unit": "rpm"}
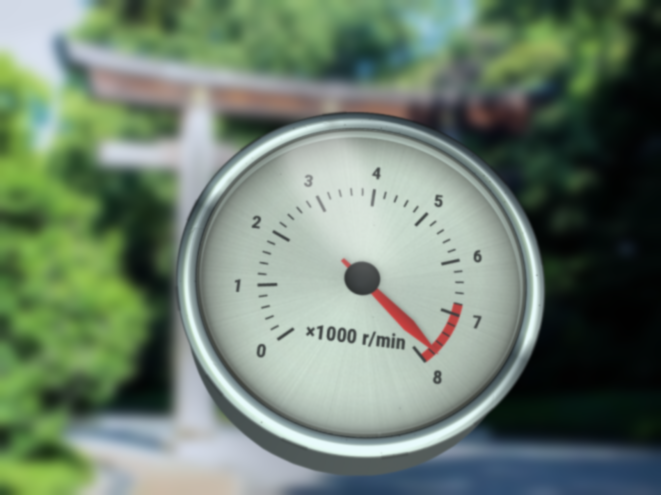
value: {"value": 7800, "unit": "rpm"}
